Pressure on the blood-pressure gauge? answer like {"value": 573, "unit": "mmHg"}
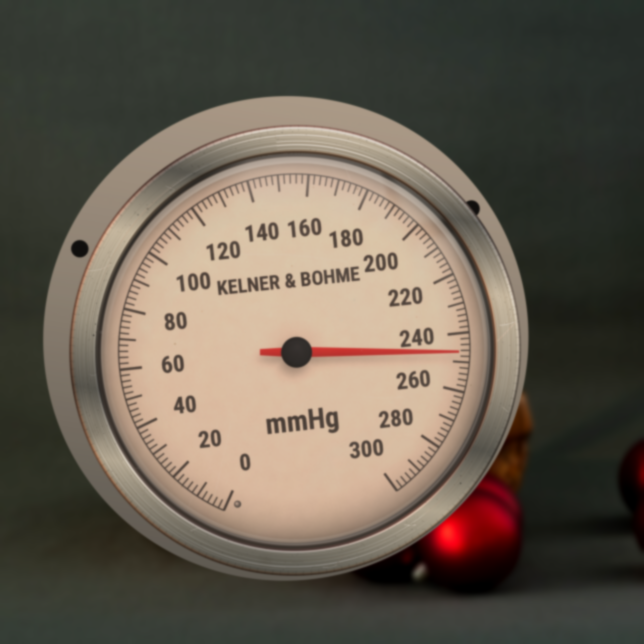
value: {"value": 246, "unit": "mmHg"}
